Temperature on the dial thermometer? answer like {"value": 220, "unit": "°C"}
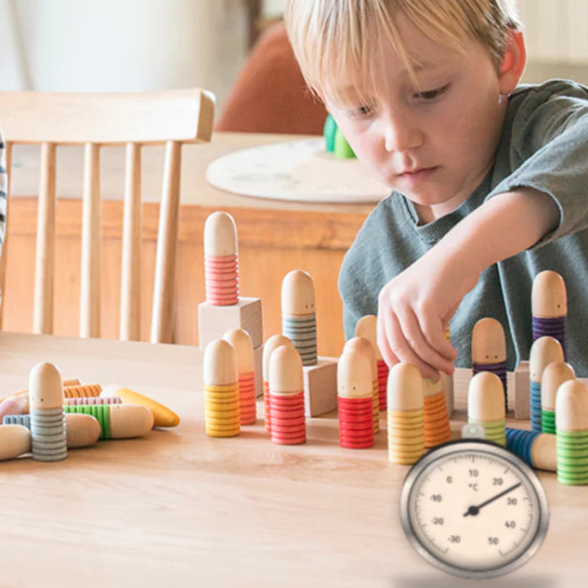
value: {"value": 25, "unit": "°C"}
